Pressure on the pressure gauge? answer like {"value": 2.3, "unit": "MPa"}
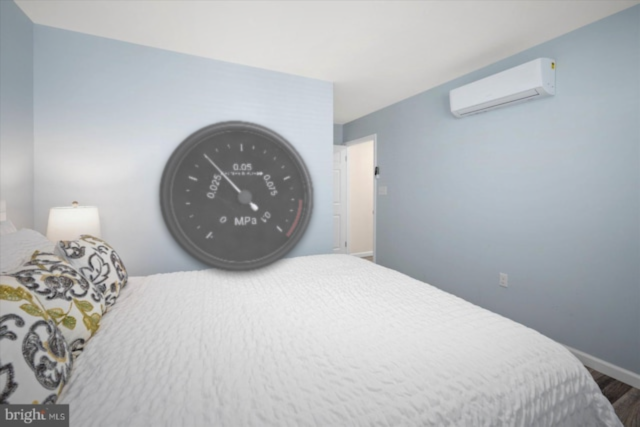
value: {"value": 0.035, "unit": "MPa"}
